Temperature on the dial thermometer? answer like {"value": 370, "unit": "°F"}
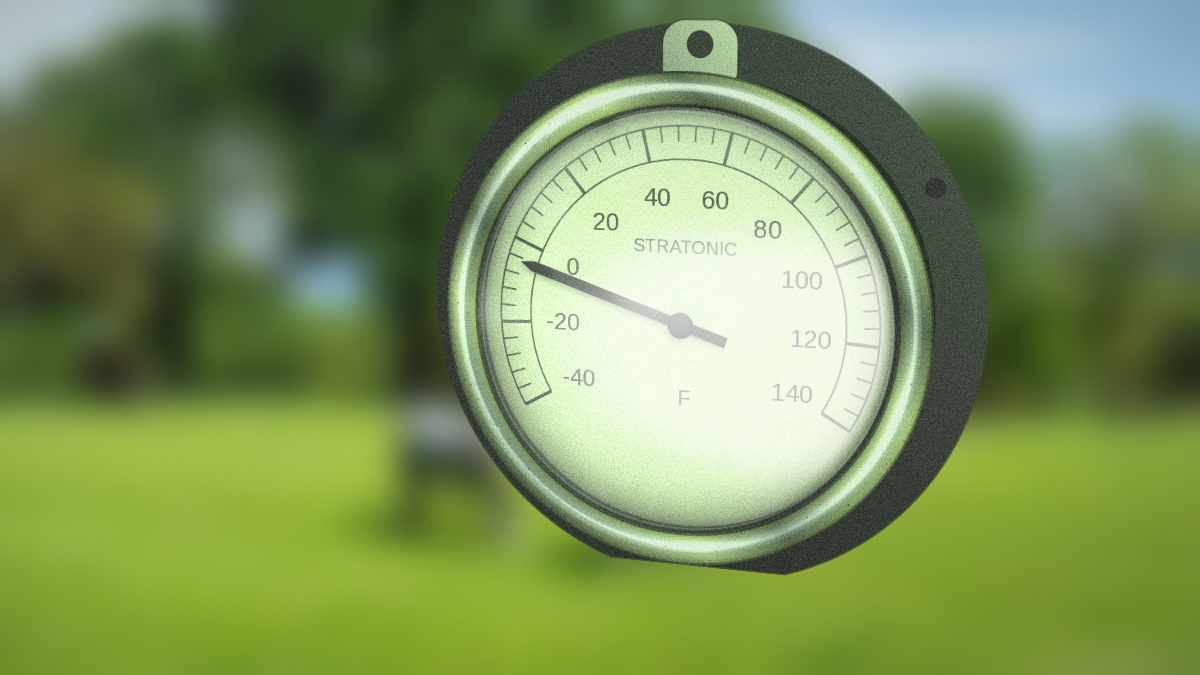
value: {"value": -4, "unit": "°F"}
